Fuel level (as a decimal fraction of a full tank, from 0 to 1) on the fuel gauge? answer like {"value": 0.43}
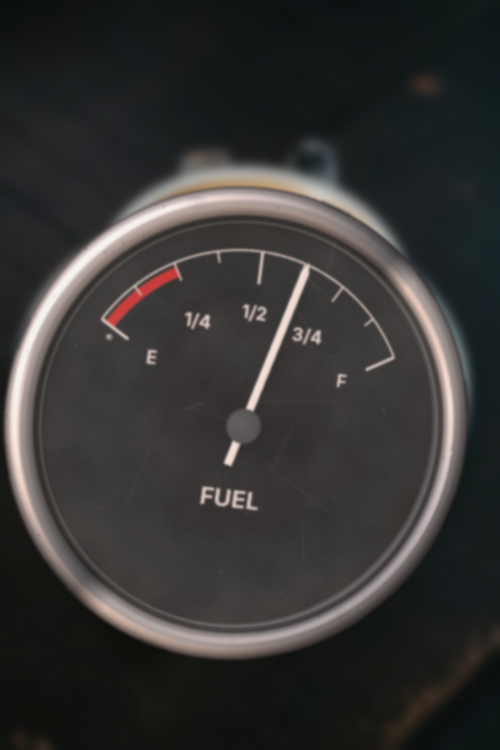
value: {"value": 0.625}
